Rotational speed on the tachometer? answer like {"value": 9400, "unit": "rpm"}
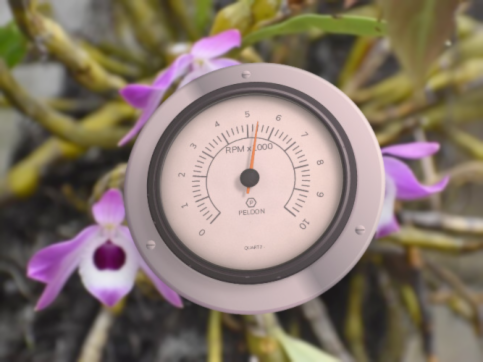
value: {"value": 5400, "unit": "rpm"}
